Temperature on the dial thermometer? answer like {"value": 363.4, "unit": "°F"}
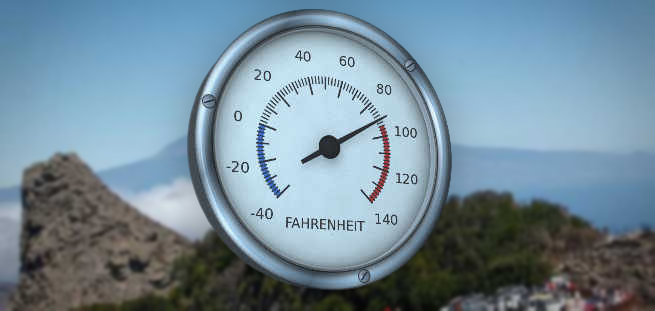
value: {"value": 90, "unit": "°F"}
